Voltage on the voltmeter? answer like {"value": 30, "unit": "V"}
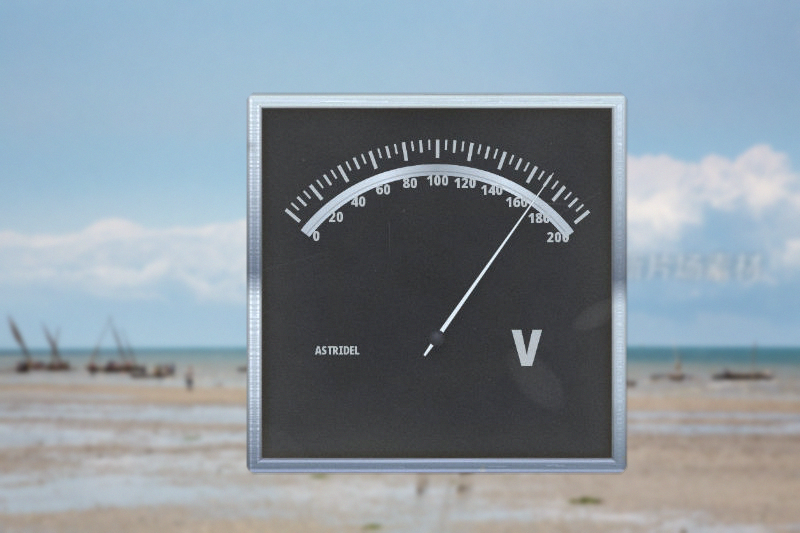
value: {"value": 170, "unit": "V"}
